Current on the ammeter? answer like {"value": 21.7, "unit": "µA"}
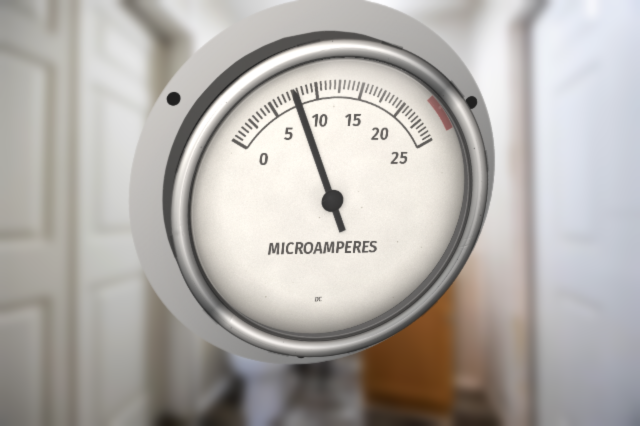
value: {"value": 7.5, "unit": "µA"}
